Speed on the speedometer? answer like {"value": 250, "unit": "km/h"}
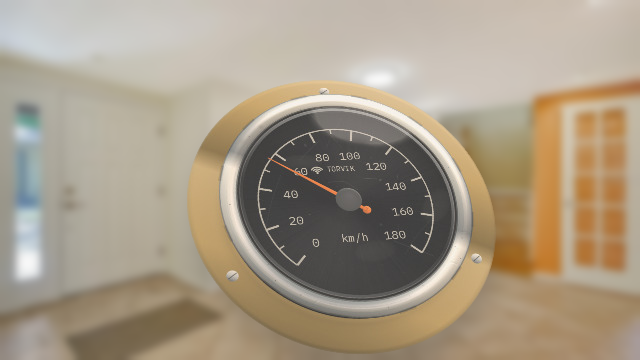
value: {"value": 55, "unit": "km/h"}
